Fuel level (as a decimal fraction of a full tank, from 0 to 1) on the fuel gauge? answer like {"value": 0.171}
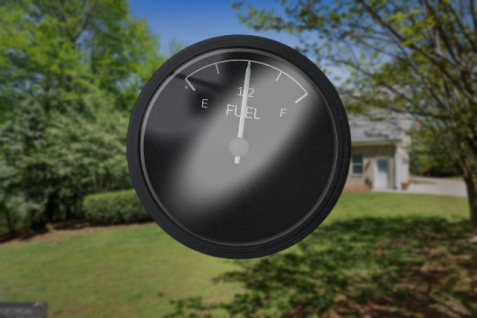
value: {"value": 0.5}
